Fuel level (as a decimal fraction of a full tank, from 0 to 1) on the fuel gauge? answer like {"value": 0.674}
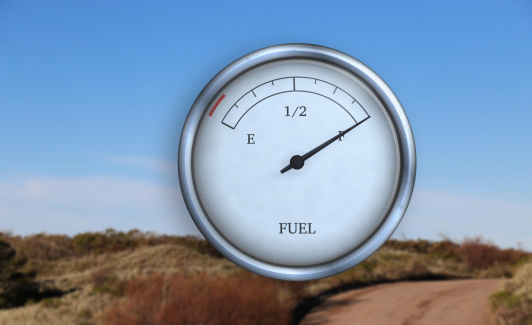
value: {"value": 1}
